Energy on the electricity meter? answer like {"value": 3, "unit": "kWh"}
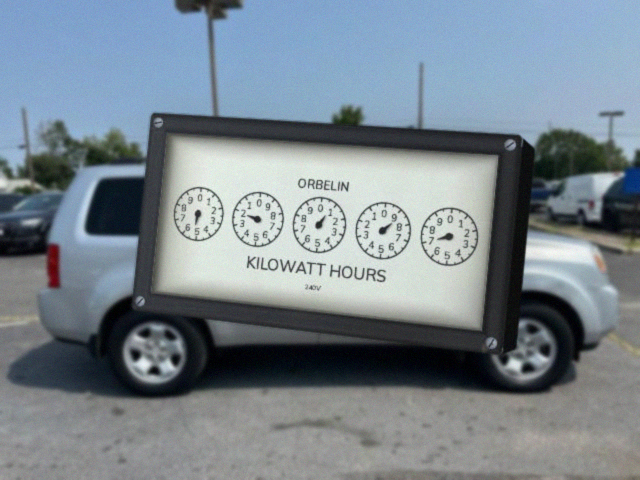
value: {"value": 52087, "unit": "kWh"}
